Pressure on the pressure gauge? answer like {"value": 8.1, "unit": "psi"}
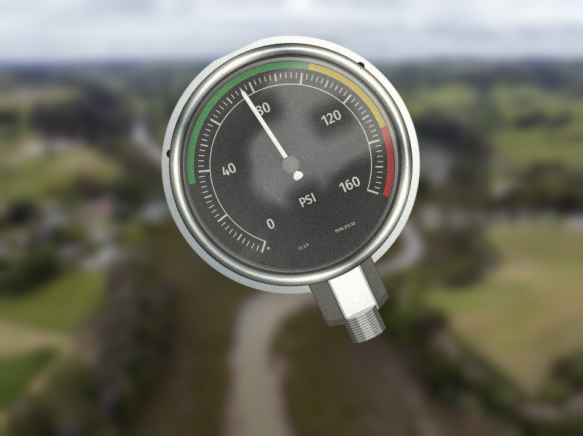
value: {"value": 76, "unit": "psi"}
